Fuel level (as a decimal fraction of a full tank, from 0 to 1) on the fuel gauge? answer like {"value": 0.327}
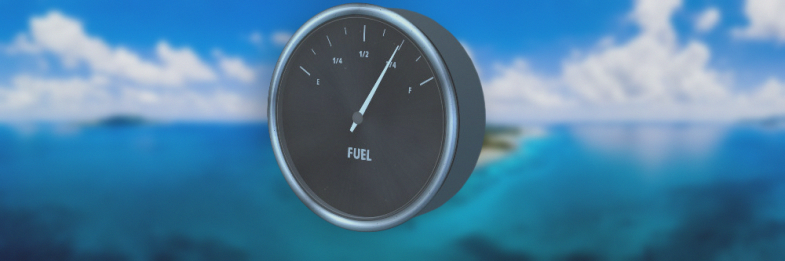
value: {"value": 0.75}
